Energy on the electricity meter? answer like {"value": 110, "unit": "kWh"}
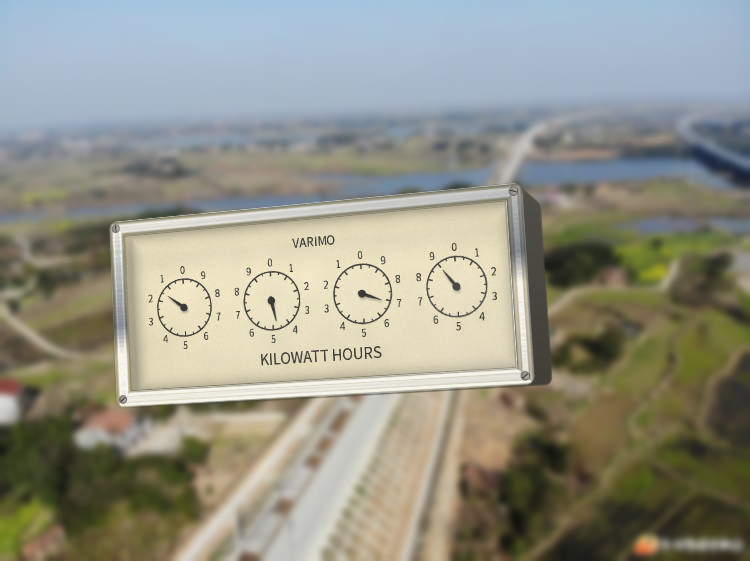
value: {"value": 1469, "unit": "kWh"}
